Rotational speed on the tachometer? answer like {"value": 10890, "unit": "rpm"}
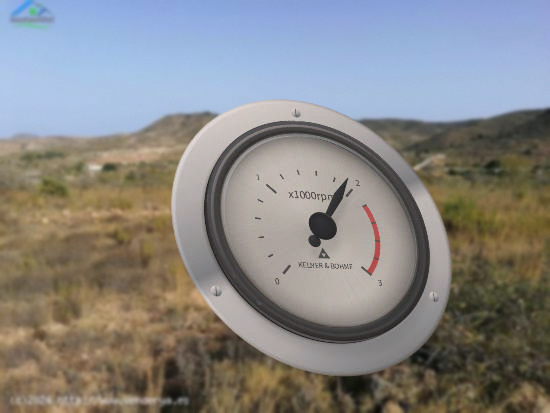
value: {"value": 1900, "unit": "rpm"}
